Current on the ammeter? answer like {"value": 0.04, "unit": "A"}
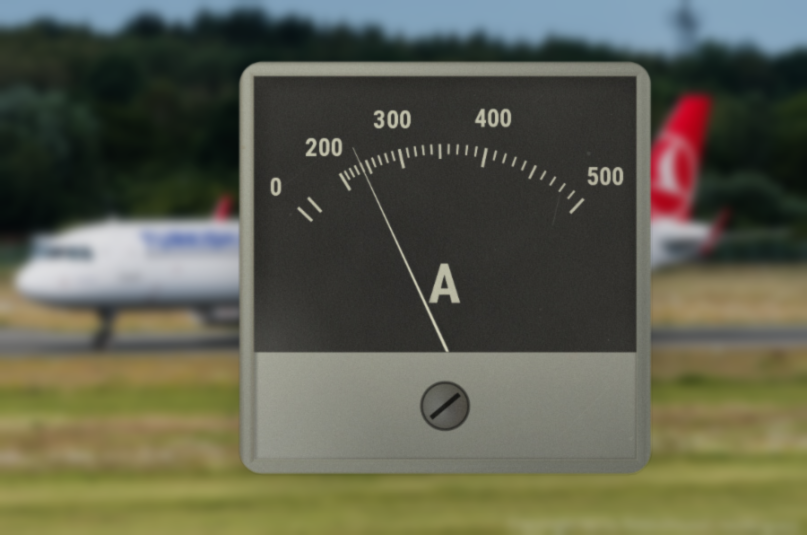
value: {"value": 240, "unit": "A"}
